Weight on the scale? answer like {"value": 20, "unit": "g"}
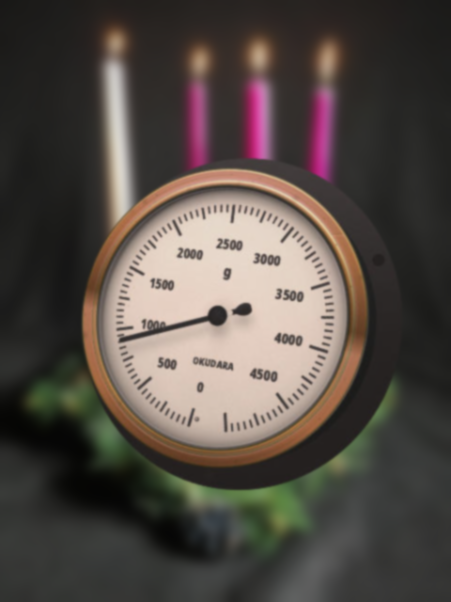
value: {"value": 900, "unit": "g"}
